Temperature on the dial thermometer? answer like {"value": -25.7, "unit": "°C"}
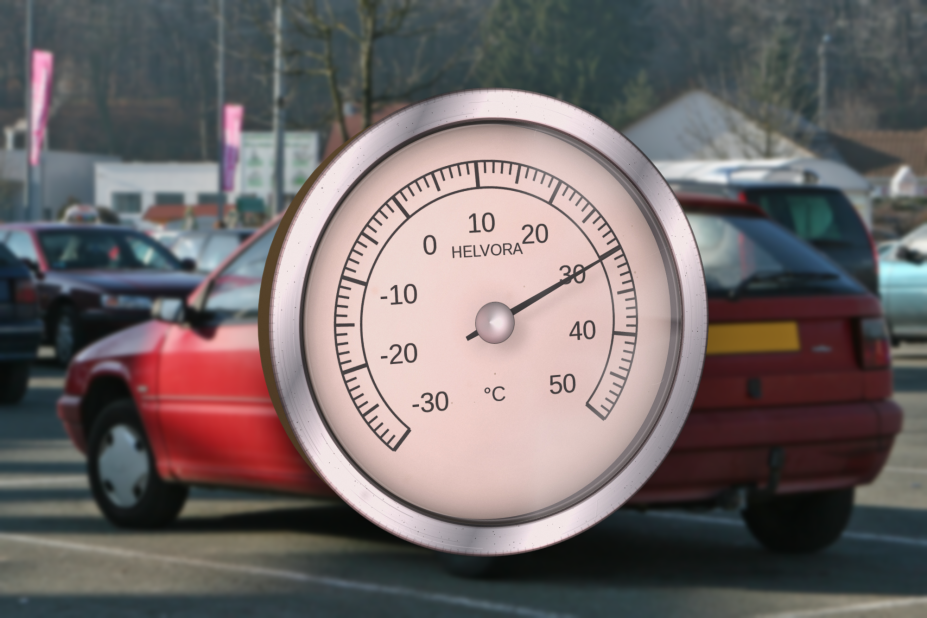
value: {"value": 30, "unit": "°C"}
